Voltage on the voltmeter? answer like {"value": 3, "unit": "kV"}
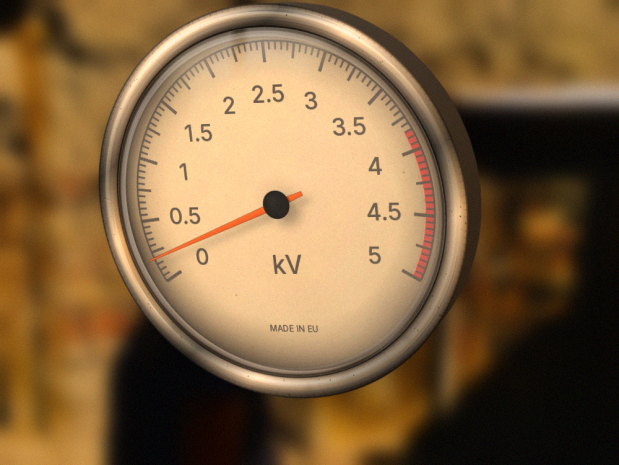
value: {"value": 0.2, "unit": "kV"}
